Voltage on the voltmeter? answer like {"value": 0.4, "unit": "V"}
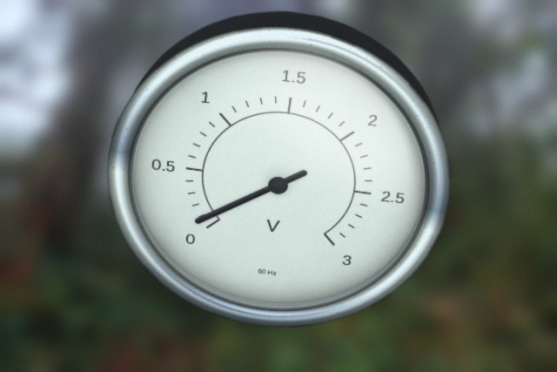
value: {"value": 0.1, "unit": "V"}
